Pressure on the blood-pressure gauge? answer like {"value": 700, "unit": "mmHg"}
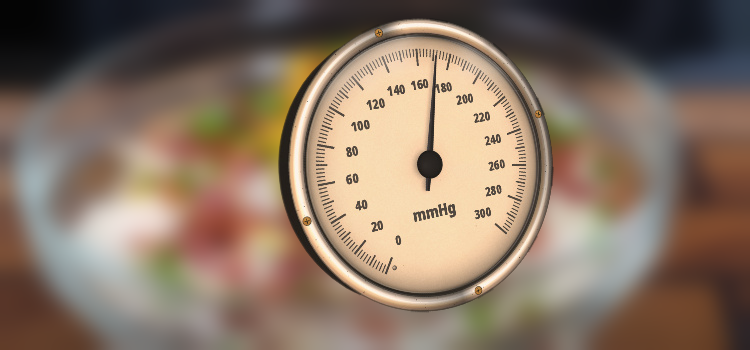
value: {"value": 170, "unit": "mmHg"}
